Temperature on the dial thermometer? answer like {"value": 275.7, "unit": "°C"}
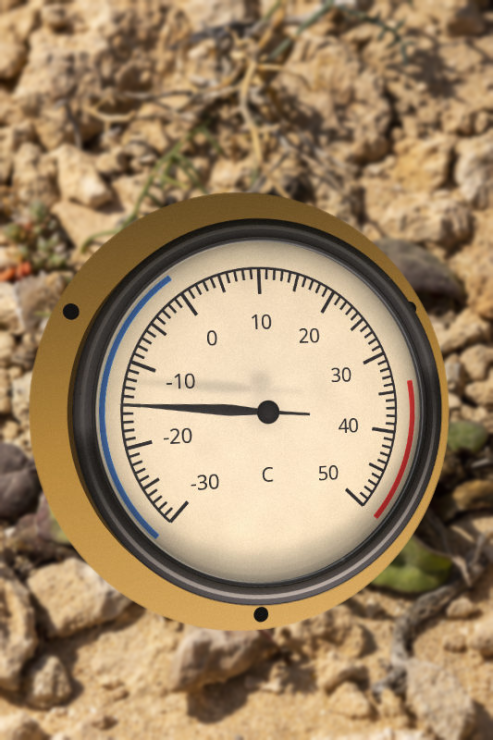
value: {"value": -15, "unit": "°C"}
